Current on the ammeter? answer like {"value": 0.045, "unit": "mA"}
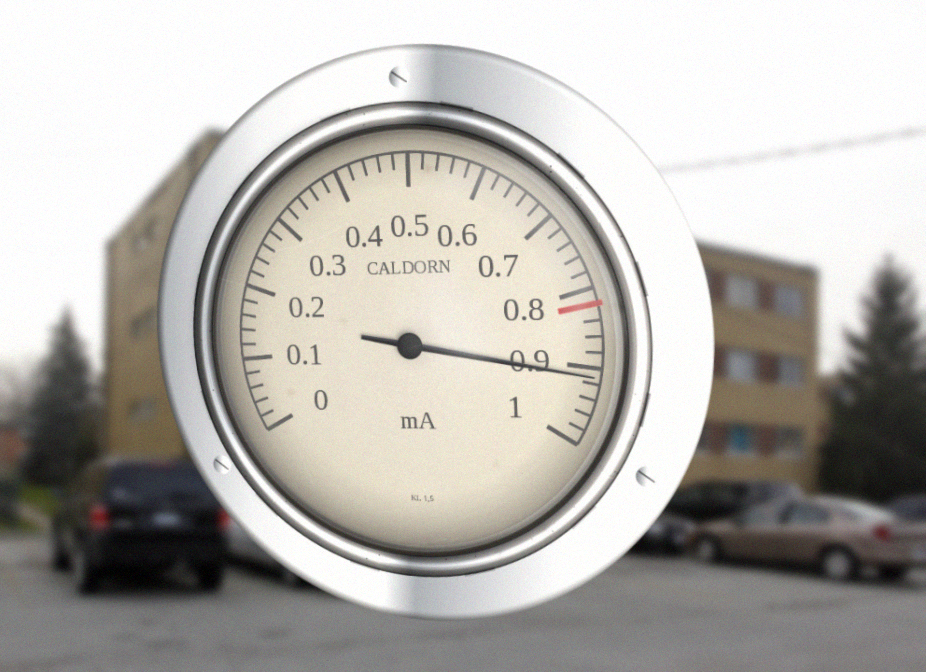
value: {"value": 0.91, "unit": "mA"}
